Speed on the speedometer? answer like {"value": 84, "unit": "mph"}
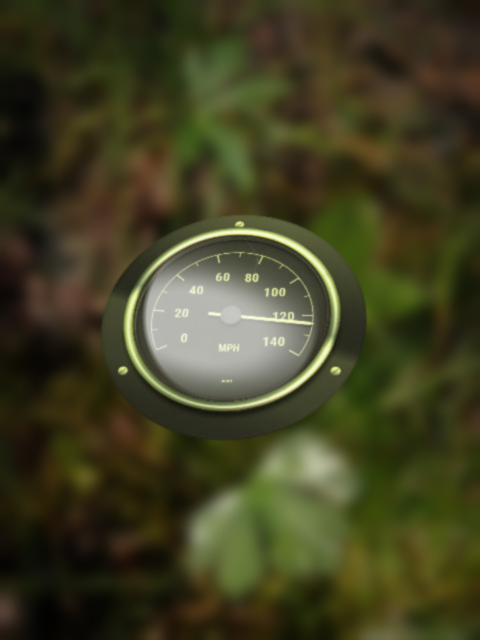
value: {"value": 125, "unit": "mph"}
